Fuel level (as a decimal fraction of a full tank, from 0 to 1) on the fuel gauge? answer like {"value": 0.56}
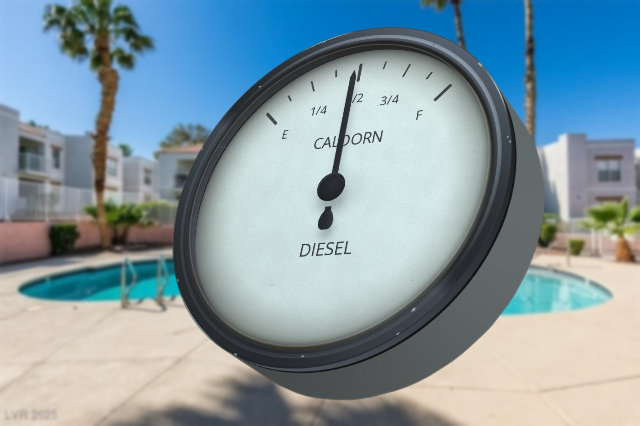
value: {"value": 0.5}
